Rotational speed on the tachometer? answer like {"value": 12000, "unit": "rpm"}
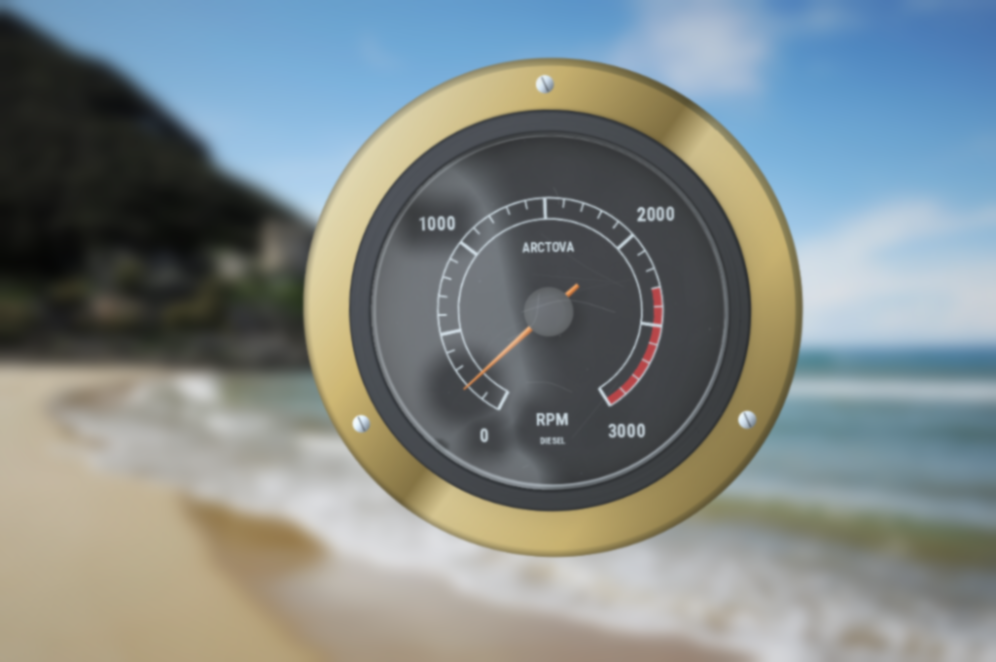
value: {"value": 200, "unit": "rpm"}
